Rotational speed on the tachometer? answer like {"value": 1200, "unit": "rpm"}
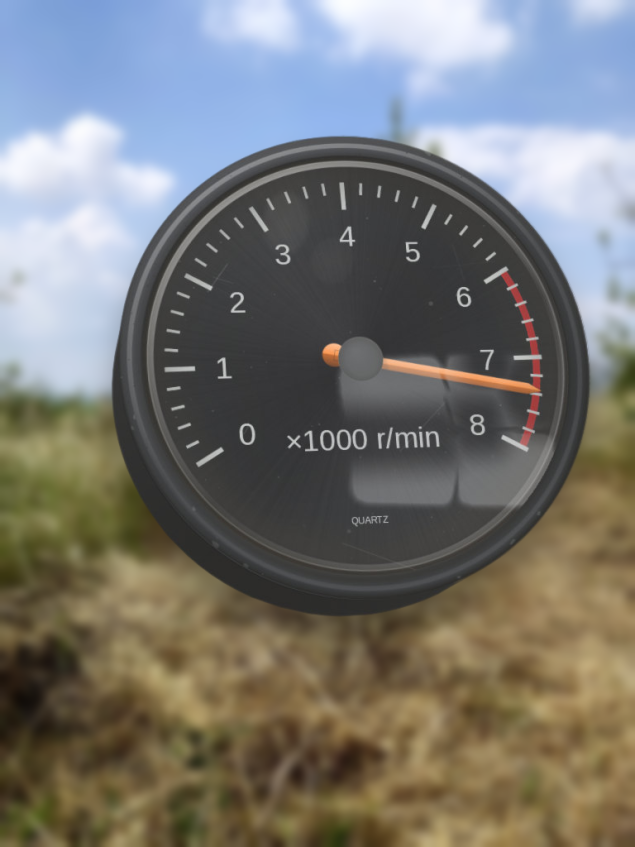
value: {"value": 7400, "unit": "rpm"}
